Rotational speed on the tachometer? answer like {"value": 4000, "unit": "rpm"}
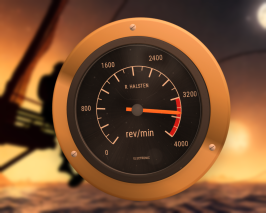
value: {"value": 3500, "unit": "rpm"}
